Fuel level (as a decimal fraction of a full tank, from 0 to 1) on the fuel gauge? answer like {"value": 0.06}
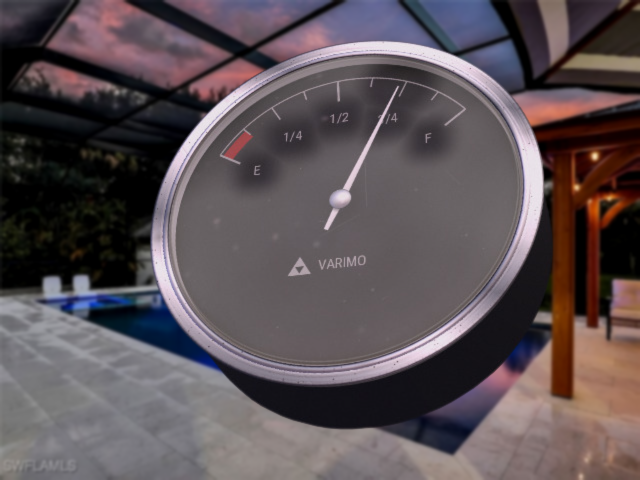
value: {"value": 0.75}
